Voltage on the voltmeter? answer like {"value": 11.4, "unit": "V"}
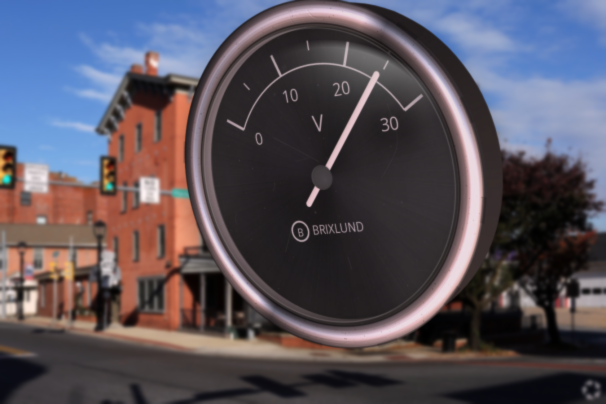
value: {"value": 25, "unit": "V"}
